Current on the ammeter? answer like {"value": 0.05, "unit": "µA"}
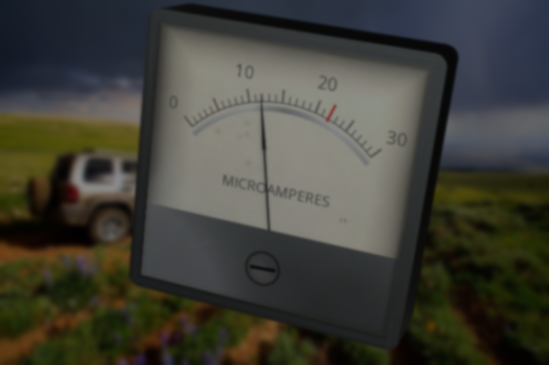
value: {"value": 12, "unit": "µA"}
